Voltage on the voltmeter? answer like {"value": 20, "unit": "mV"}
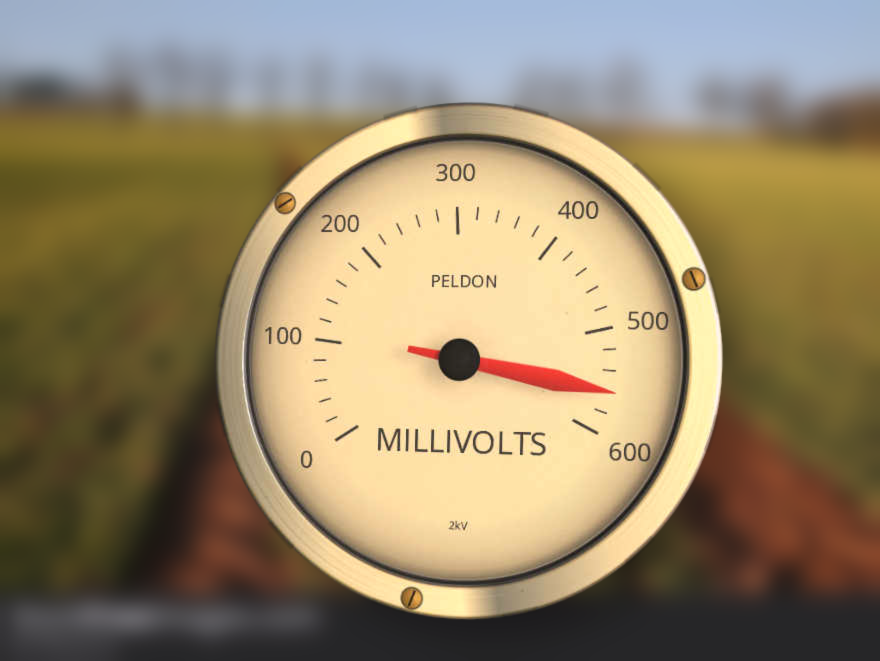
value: {"value": 560, "unit": "mV"}
